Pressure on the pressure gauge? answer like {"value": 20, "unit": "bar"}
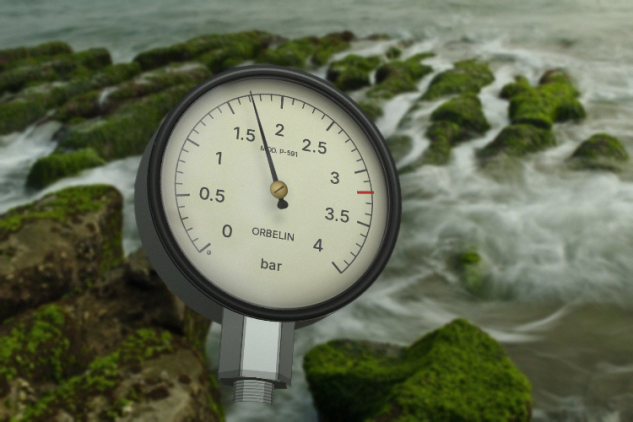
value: {"value": 1.7, "unit": "bar"}
